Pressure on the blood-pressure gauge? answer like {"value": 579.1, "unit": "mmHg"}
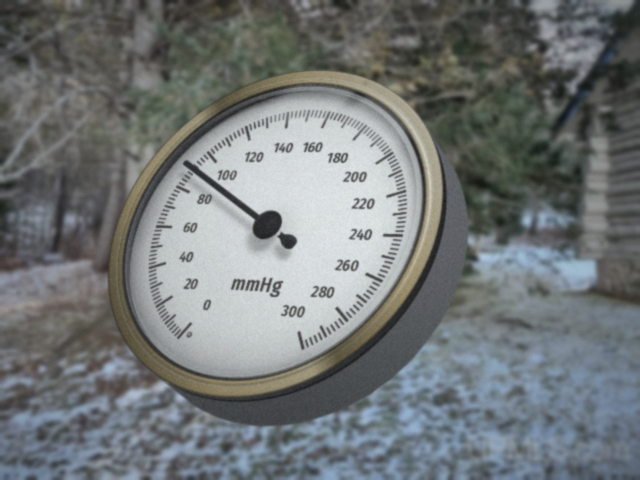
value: {"value": 90, "unit": "mmHg"}
